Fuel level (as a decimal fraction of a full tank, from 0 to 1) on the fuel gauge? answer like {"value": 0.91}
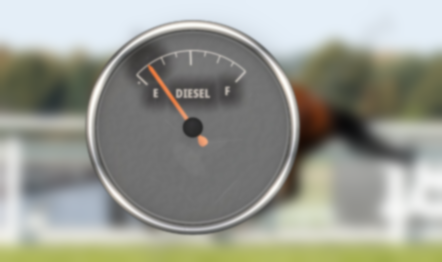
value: {"value": 0.125}
